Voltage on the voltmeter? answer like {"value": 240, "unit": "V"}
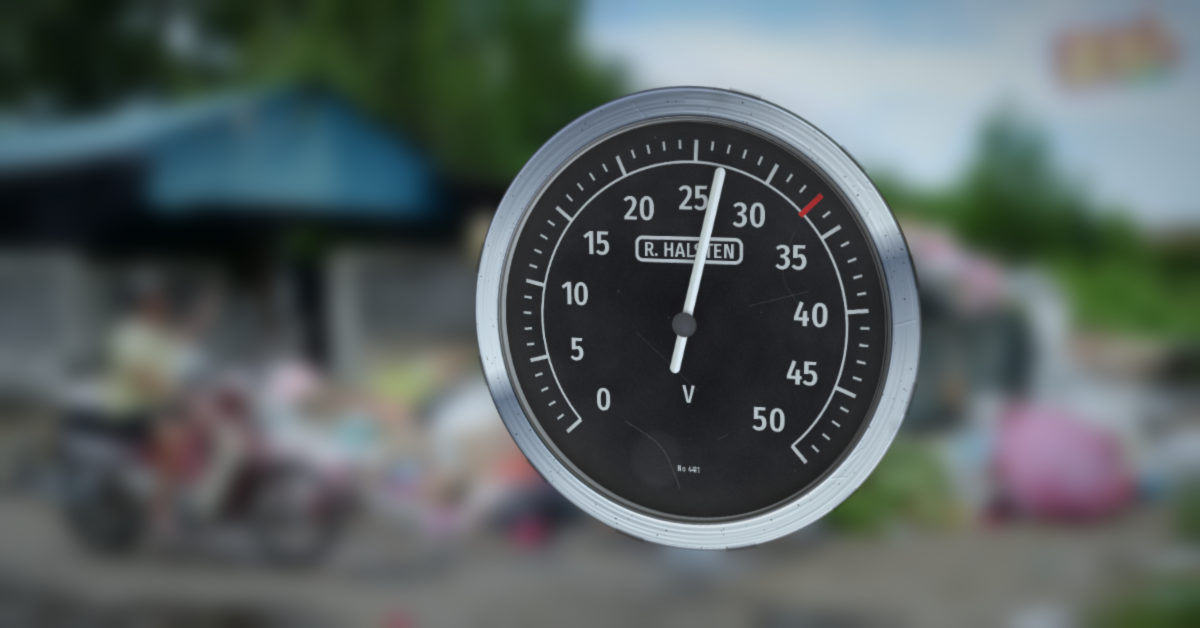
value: {"value": 27, "unit": "V"}
